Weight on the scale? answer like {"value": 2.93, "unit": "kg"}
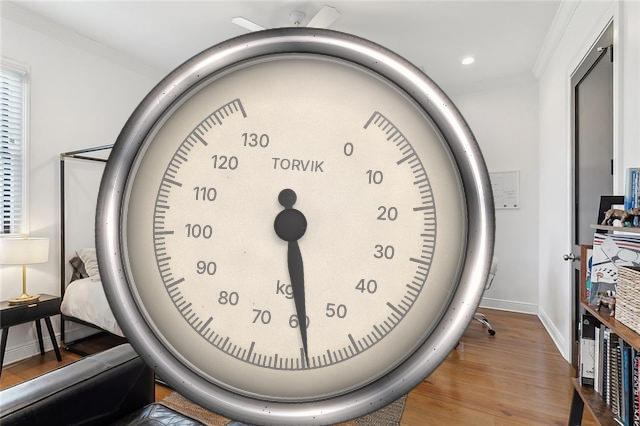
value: {"value": 59, "unit": "kg"}
